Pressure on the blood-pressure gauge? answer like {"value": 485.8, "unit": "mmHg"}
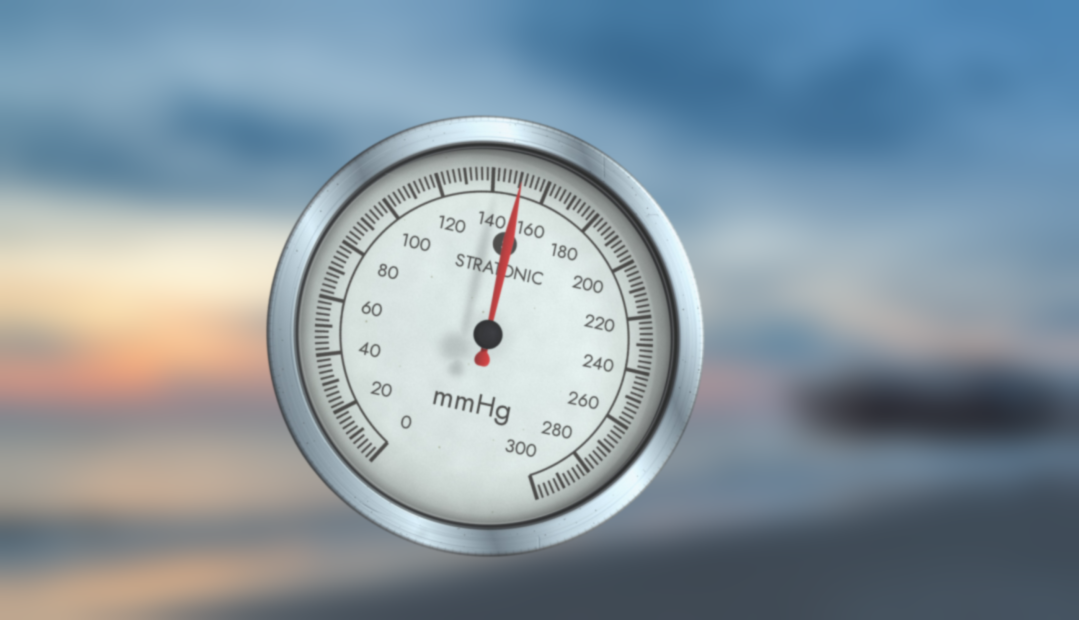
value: {"value": 150, "unit": "mmHg"}
